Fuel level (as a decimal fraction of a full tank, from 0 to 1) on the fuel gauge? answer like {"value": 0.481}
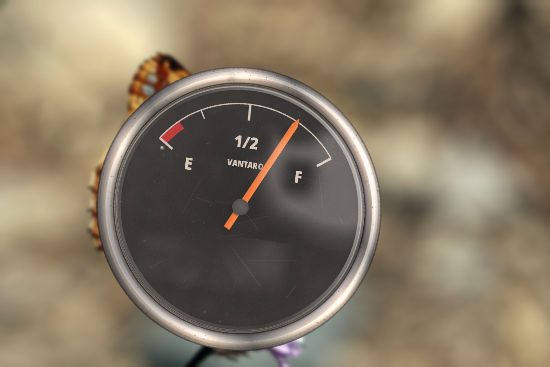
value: {"value": 0.75}
